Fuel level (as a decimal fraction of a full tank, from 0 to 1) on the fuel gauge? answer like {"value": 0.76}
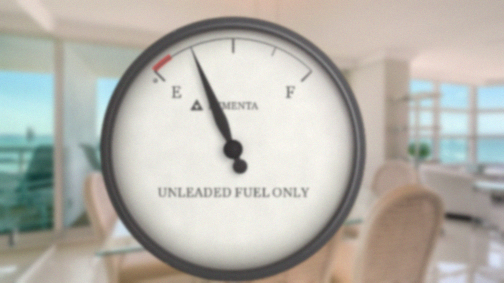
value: {"value": 0.25}
